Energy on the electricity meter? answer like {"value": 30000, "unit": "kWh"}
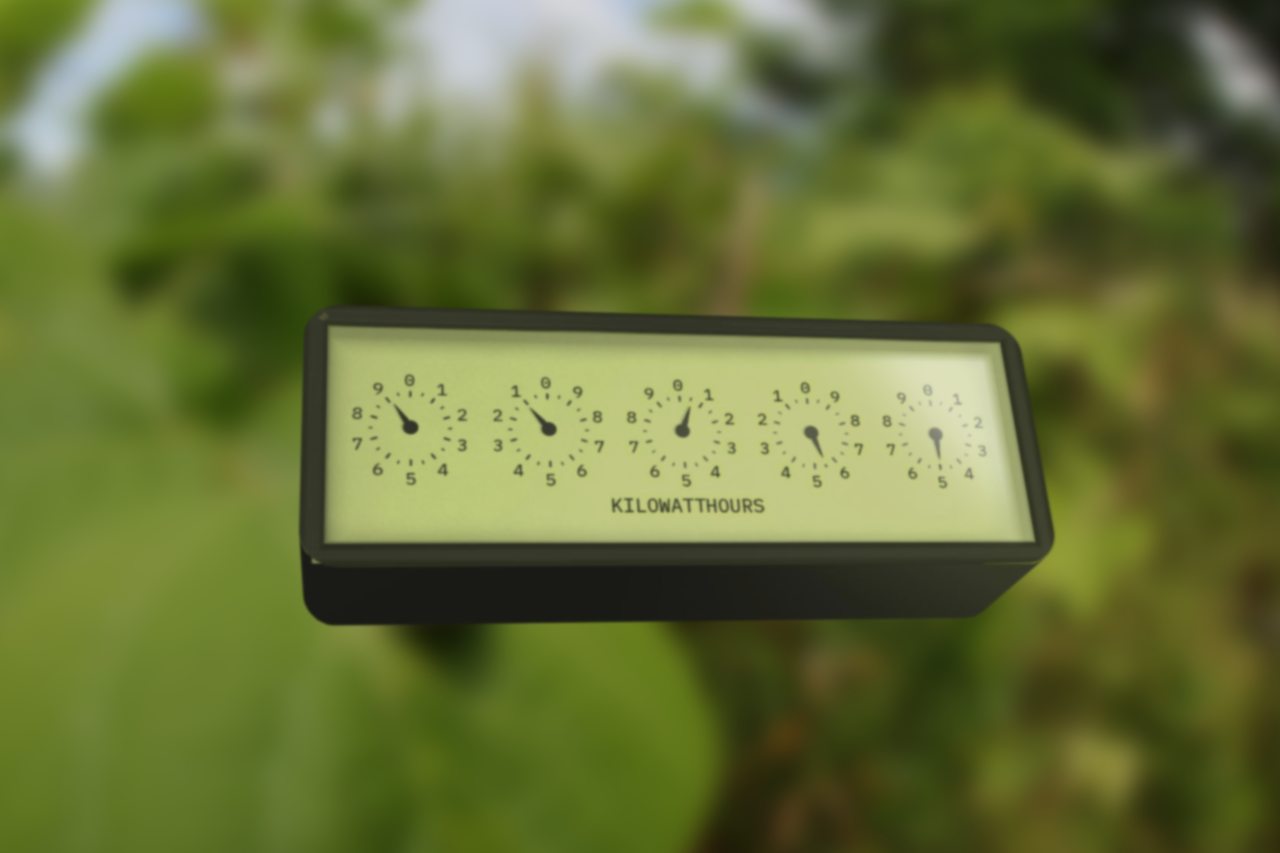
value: {"value": 91055, "unit": "kWh"}
